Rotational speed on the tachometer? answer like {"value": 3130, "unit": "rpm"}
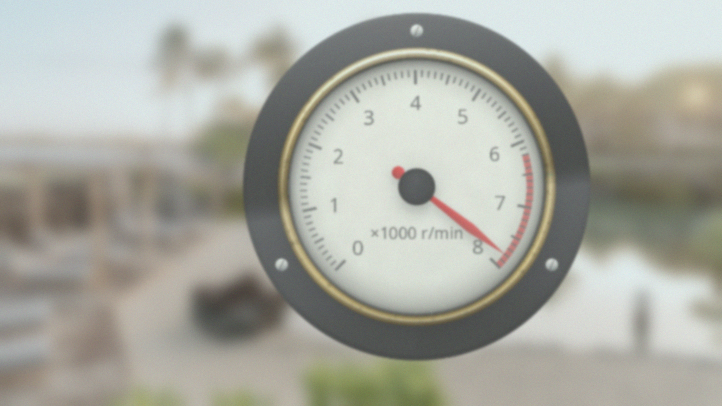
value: {"value": 7800, "unit": "rpm"}
